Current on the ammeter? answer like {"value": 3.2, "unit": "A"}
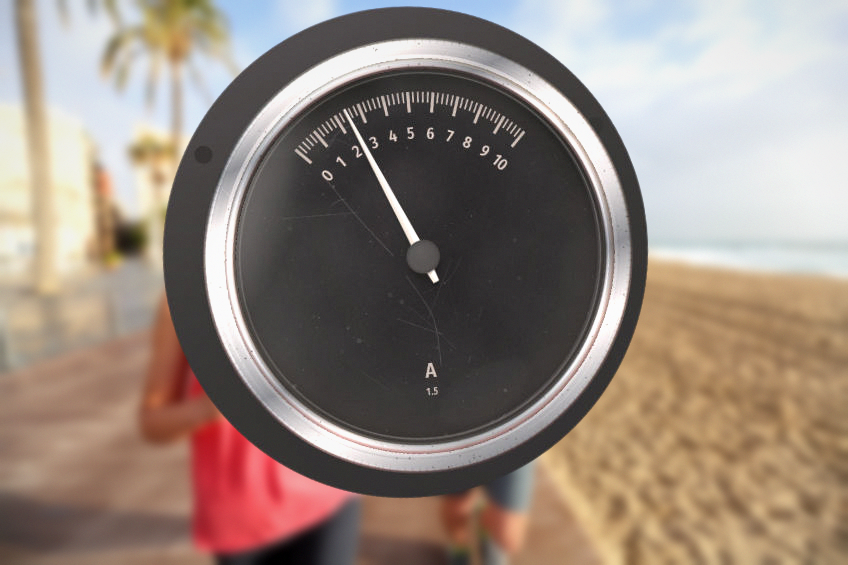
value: {"value": 2.4, "unit": "A"}
